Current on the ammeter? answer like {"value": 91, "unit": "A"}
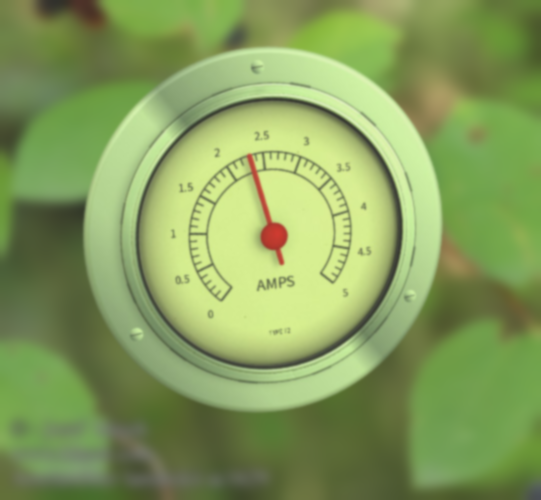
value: {"value": 2.3, "unit": "A"}
